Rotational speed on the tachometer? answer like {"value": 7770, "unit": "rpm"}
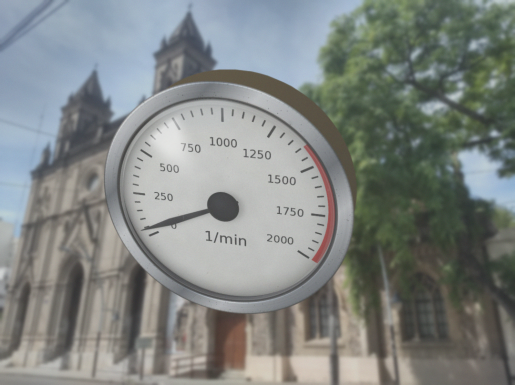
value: {"value": 50, "unit": "rpm"}
